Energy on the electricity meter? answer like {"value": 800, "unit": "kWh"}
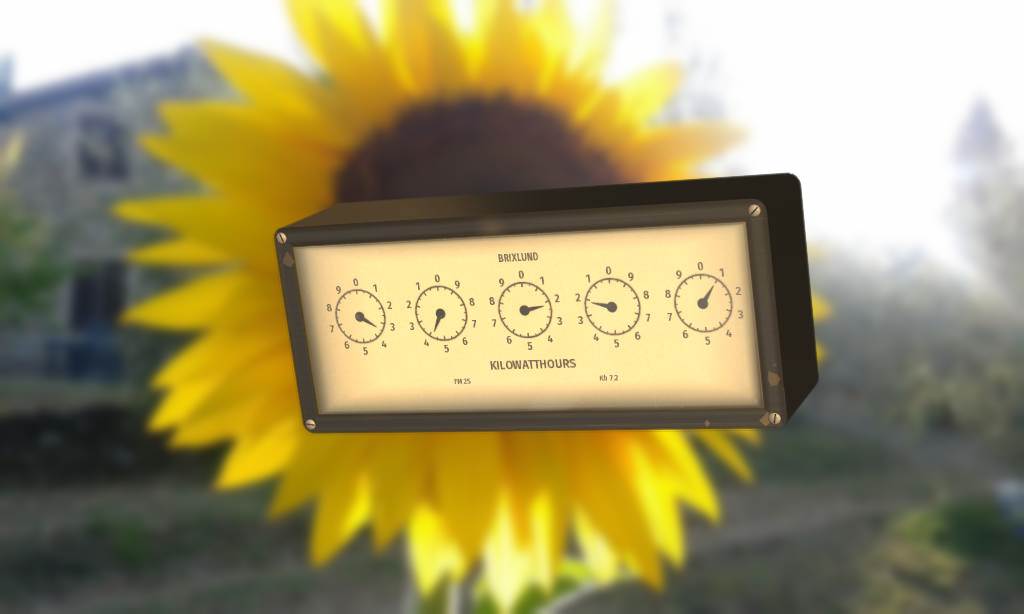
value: {"value": 34221, "unit": "kWh"}
